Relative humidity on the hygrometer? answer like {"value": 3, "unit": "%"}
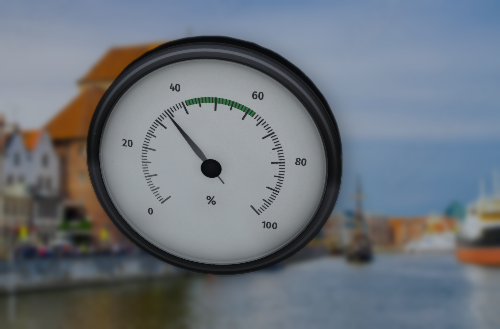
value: {"value": 35, "unit": "%"}
